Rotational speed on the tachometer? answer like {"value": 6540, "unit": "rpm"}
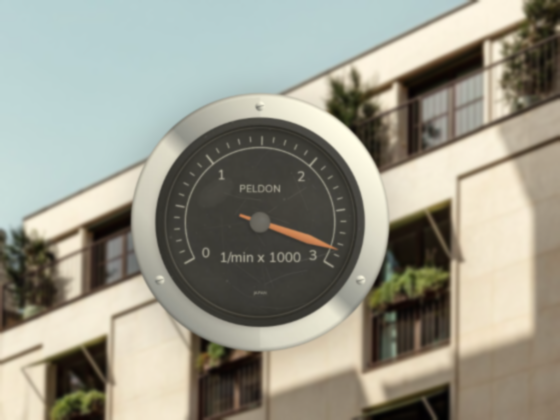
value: {"value": 2850, "unit": "rpm"}
